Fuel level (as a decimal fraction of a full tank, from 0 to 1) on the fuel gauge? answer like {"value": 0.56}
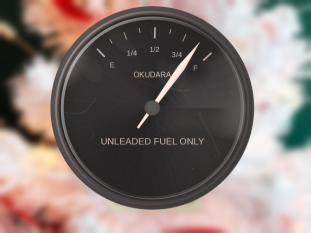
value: {"value": 0.875}
